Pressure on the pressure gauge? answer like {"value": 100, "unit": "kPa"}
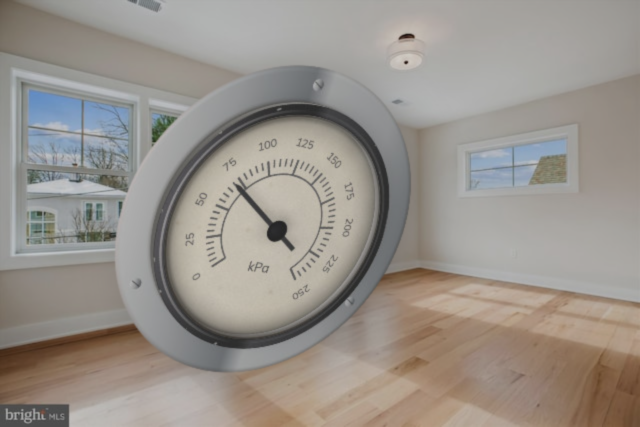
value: {"value": 70, "unit": "kPa"}
